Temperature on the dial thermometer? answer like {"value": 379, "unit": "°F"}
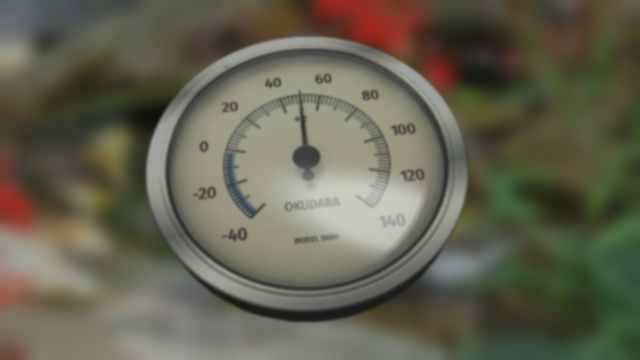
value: {"value": 50, "unit": "°F"}
